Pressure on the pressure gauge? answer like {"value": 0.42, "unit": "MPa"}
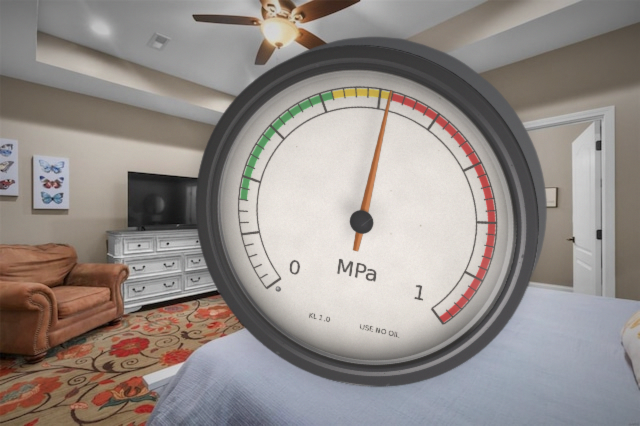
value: {"value": 0.52, "unit": "MPa"}
